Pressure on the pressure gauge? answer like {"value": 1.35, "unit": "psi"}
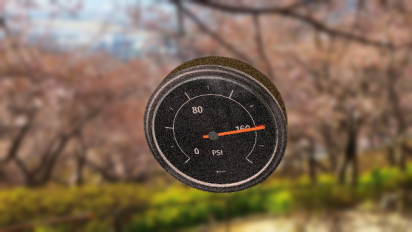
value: {"value": 160, "unit": "psi"}
